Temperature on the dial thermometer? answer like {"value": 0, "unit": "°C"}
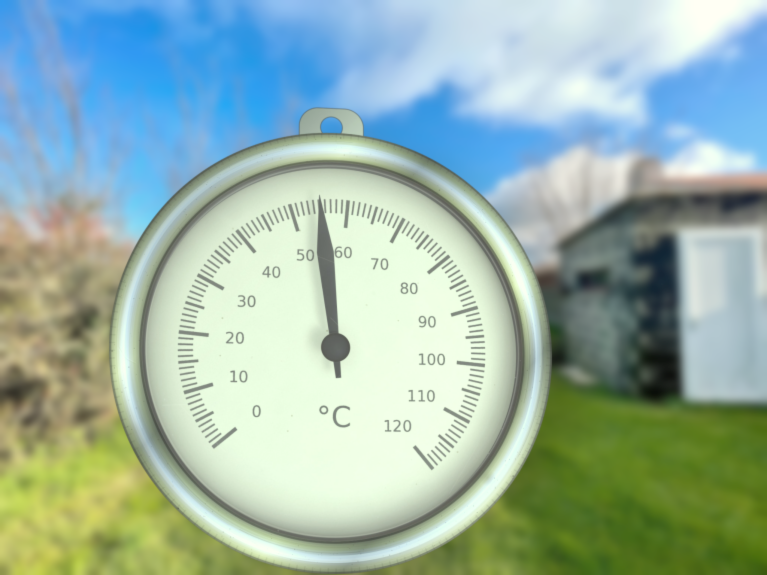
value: {"value": 55, "unit": "°C"}
